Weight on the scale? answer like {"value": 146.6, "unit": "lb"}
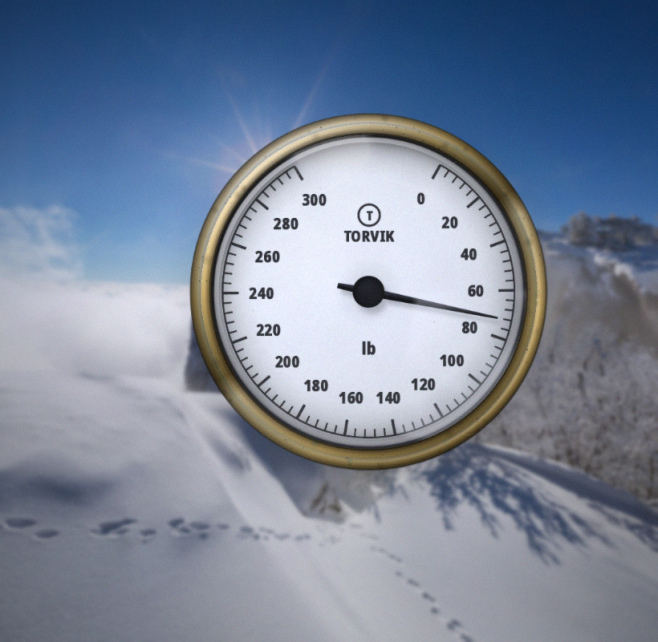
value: {"value": 72, "unit": "lb"}
